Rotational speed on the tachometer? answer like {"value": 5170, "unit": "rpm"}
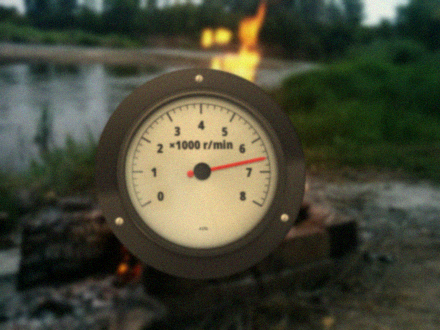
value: {"value": 6600, "unit": "rpm"}
